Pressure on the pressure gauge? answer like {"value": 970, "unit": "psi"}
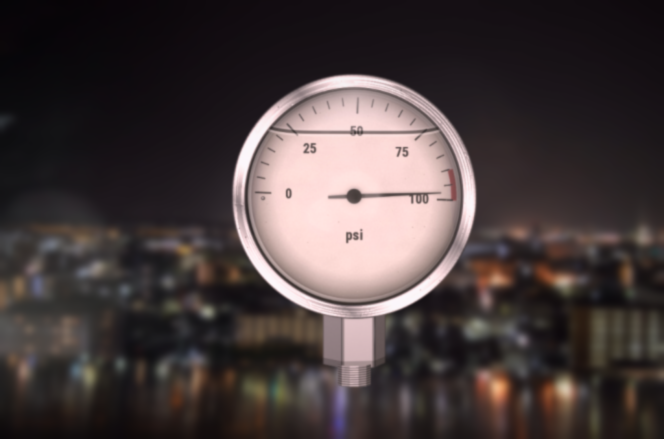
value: {"value": 97.5, "unit": "psi"}
